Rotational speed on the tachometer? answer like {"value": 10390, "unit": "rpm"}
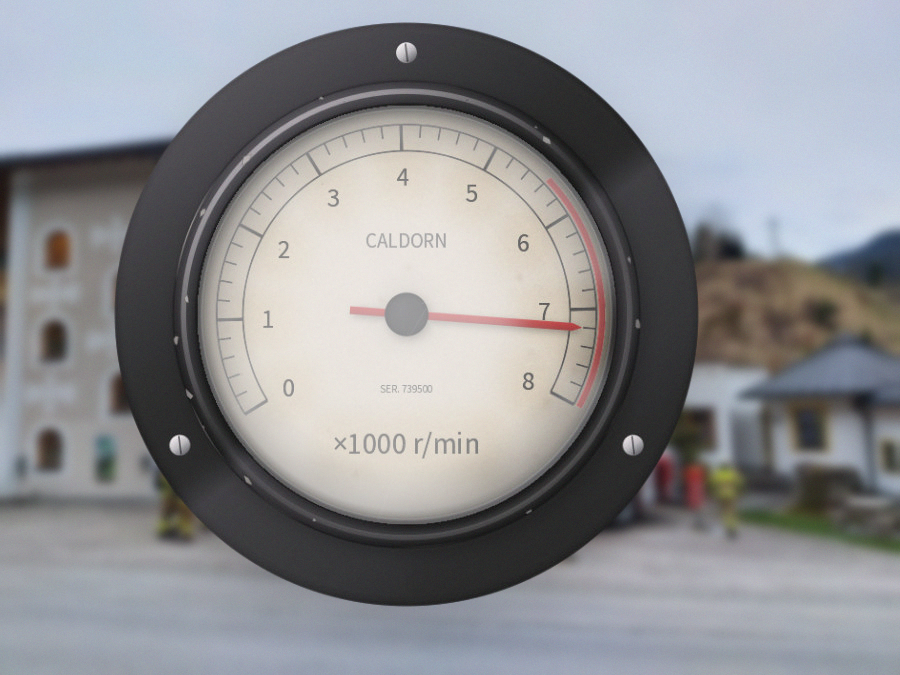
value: {"value": 7200, "unit": "rpm"}
